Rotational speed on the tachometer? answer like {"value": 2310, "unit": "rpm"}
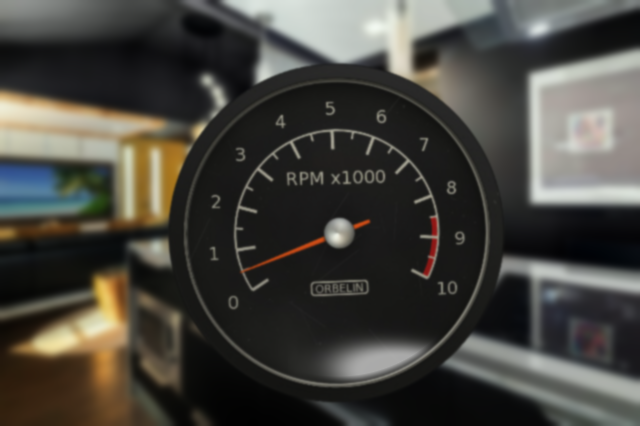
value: {"value": 500, "unit": "rpm"}
